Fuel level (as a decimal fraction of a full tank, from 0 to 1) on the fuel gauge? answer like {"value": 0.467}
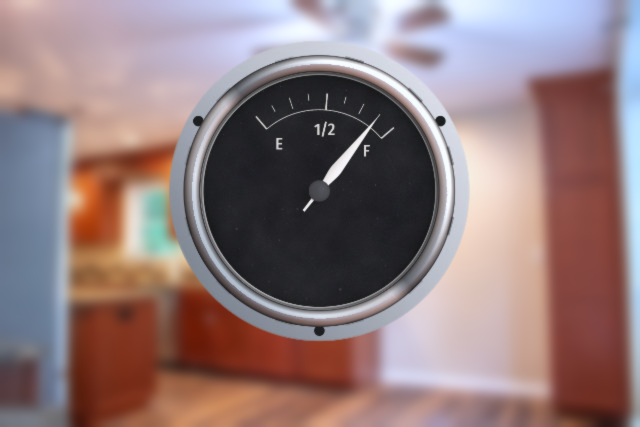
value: {"value": 0.875}
